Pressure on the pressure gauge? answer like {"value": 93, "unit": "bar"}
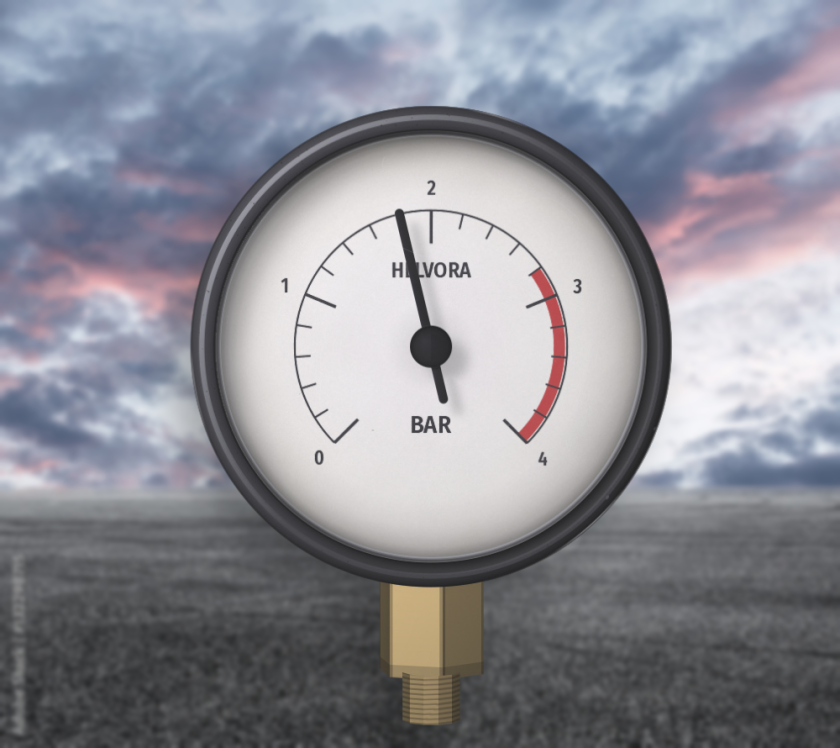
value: {"value": 1.8, "unit": "bar"}
